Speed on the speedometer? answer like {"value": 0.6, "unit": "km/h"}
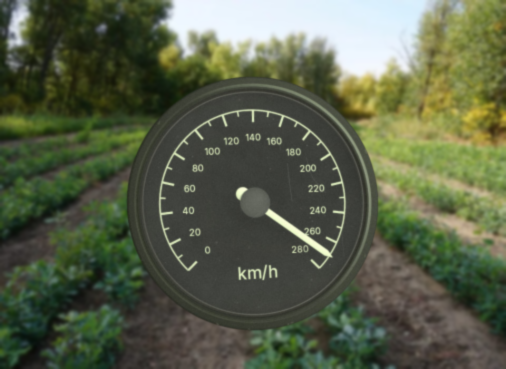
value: {"value": 270, "unit": "km/h"}
